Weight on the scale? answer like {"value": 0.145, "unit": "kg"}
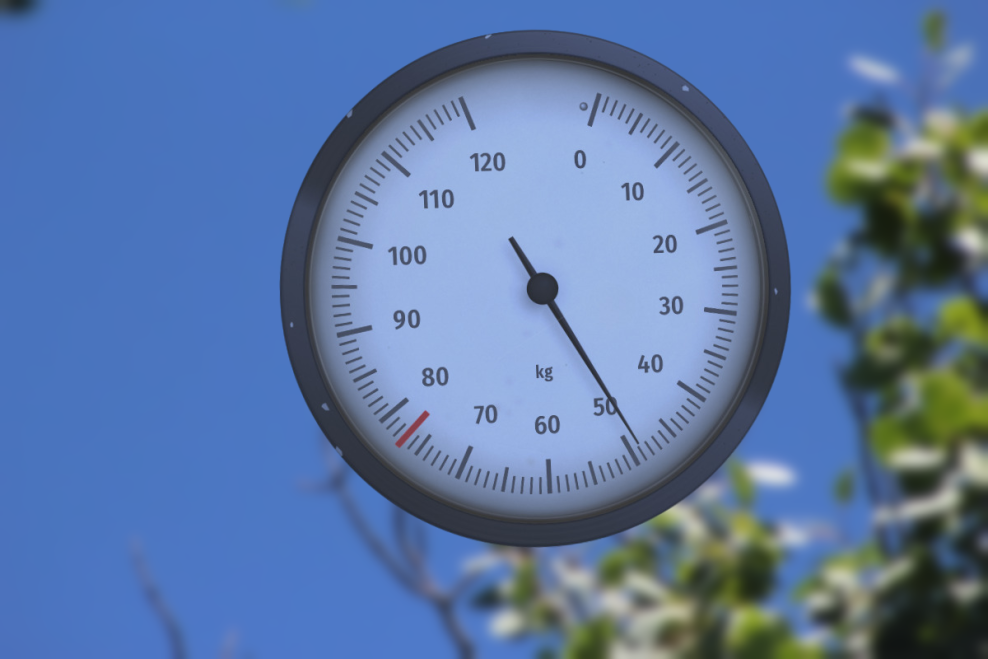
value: {"value": 49, "unit": "kg"}
